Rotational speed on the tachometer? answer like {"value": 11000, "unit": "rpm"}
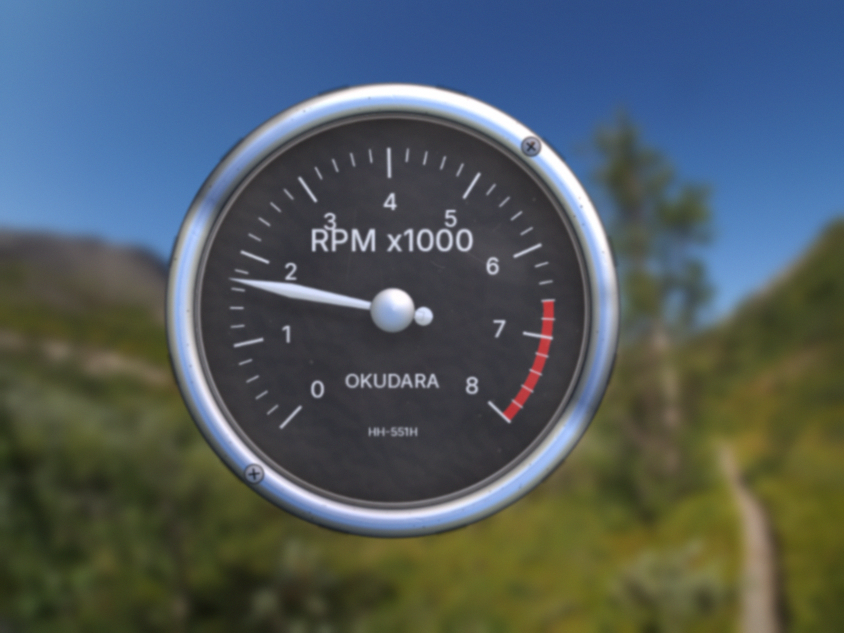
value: {"value": 1700, "unit": "rpm"}
